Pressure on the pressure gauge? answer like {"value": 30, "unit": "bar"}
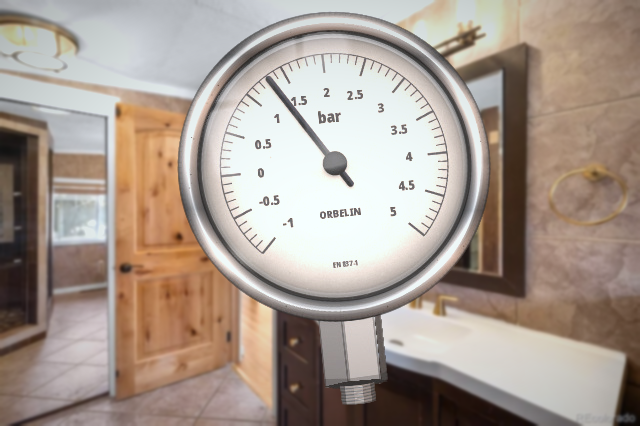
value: {"value": 1.3, "unit": "bar"}
